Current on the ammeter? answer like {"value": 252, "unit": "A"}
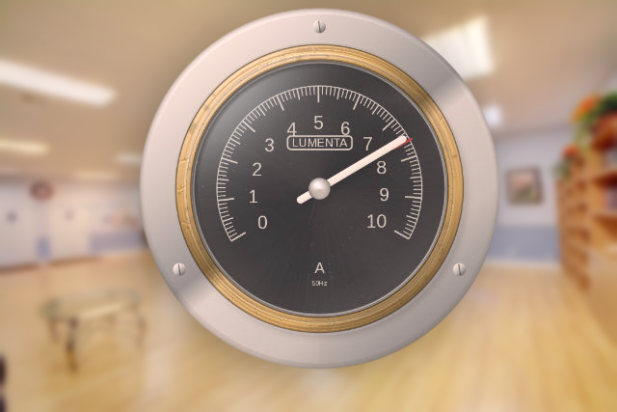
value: {"value": 7.5, "unit": "A"}
